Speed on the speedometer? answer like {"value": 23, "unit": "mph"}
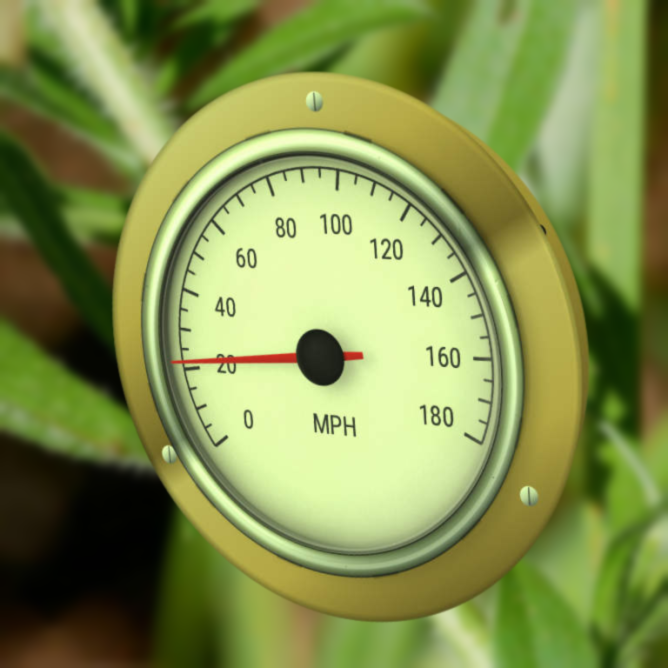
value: {"value": 22.5, "unit": "mph"}
